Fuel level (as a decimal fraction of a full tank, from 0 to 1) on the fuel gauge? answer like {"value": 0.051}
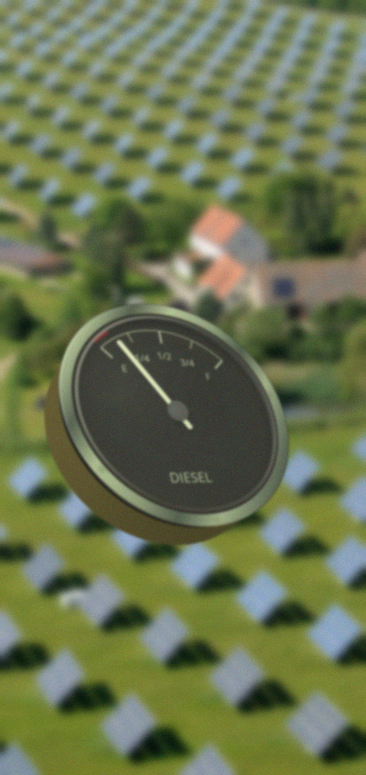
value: {"value": 0.125}
